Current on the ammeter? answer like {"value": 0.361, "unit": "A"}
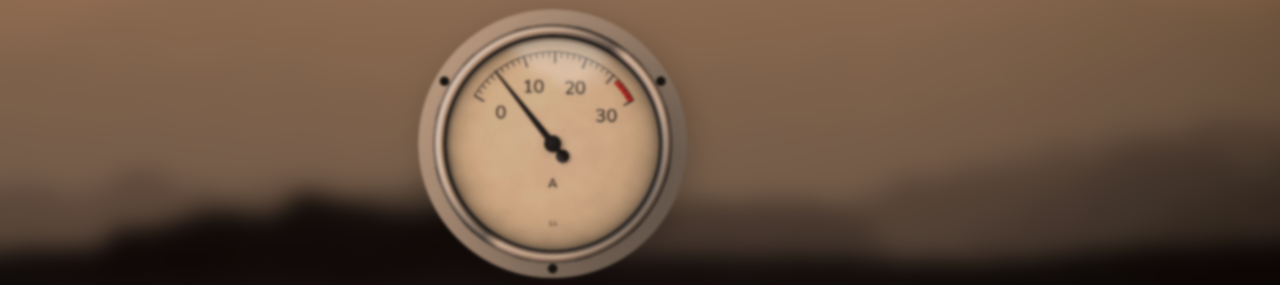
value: {"value": 5, "unit": "A"}
